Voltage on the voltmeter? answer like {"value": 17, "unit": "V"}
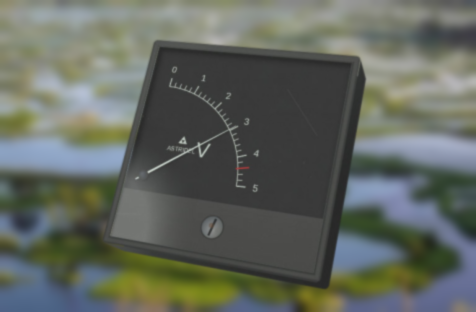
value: {"value": 3, "unit": "V"}
